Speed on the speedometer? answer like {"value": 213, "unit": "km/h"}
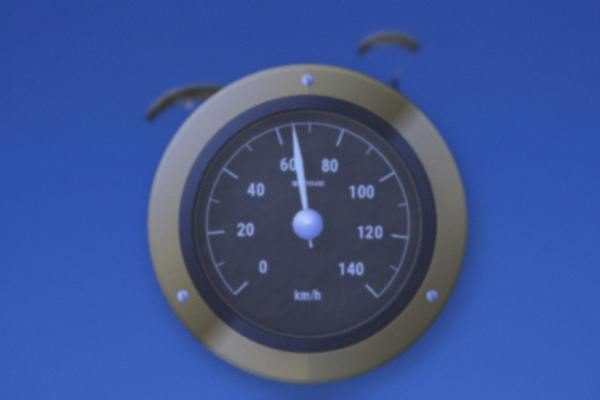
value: {"value": 65, "unit": "km/h"}
